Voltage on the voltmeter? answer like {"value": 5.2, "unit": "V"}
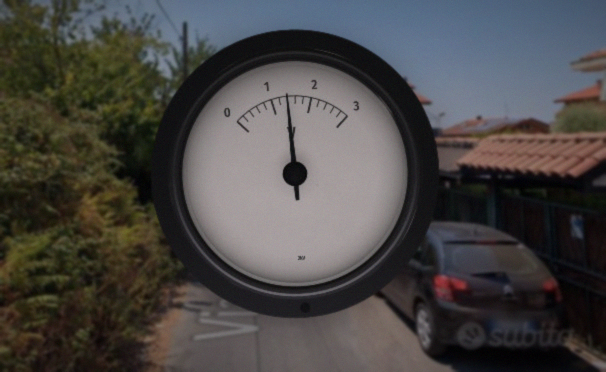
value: {"value": 1.4, "unit": "V"}
